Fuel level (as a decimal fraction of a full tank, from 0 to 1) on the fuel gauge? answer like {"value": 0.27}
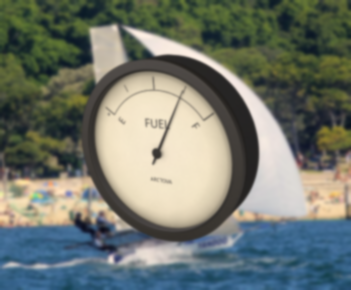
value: {"value": 0.75}
